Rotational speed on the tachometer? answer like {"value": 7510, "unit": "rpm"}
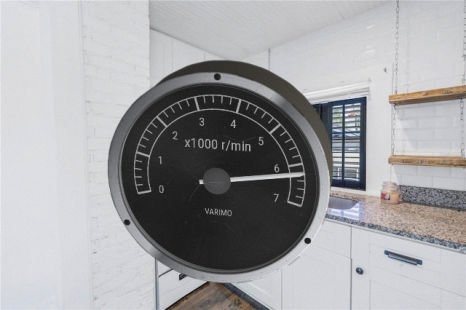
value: {"value": 6200, "unit": "rpm"}
